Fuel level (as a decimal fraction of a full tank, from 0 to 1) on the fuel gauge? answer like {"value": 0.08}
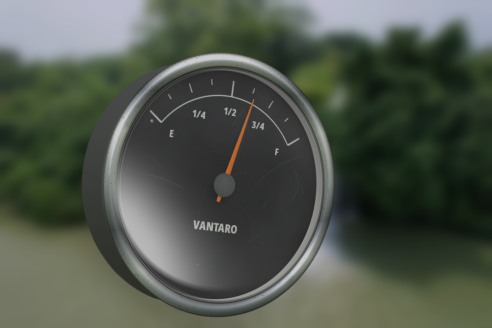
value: {"value": 0.625}
